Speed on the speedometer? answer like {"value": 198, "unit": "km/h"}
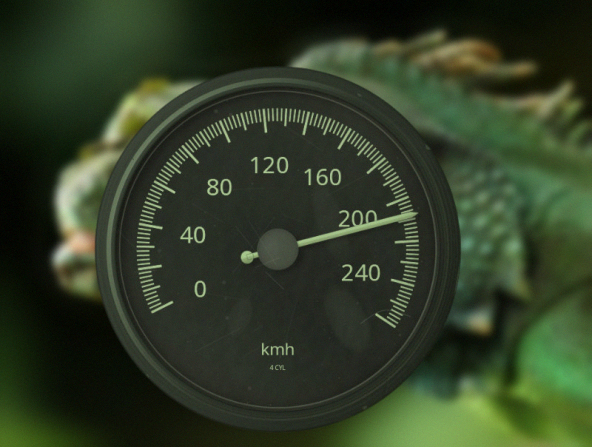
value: {"value": 208, "unit": "km/h"}
